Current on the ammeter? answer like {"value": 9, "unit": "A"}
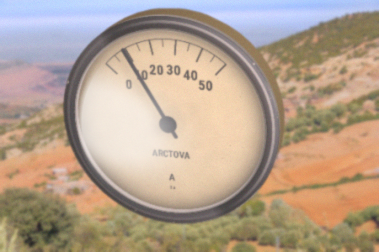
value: {"value": 10, "unit": "A"}
